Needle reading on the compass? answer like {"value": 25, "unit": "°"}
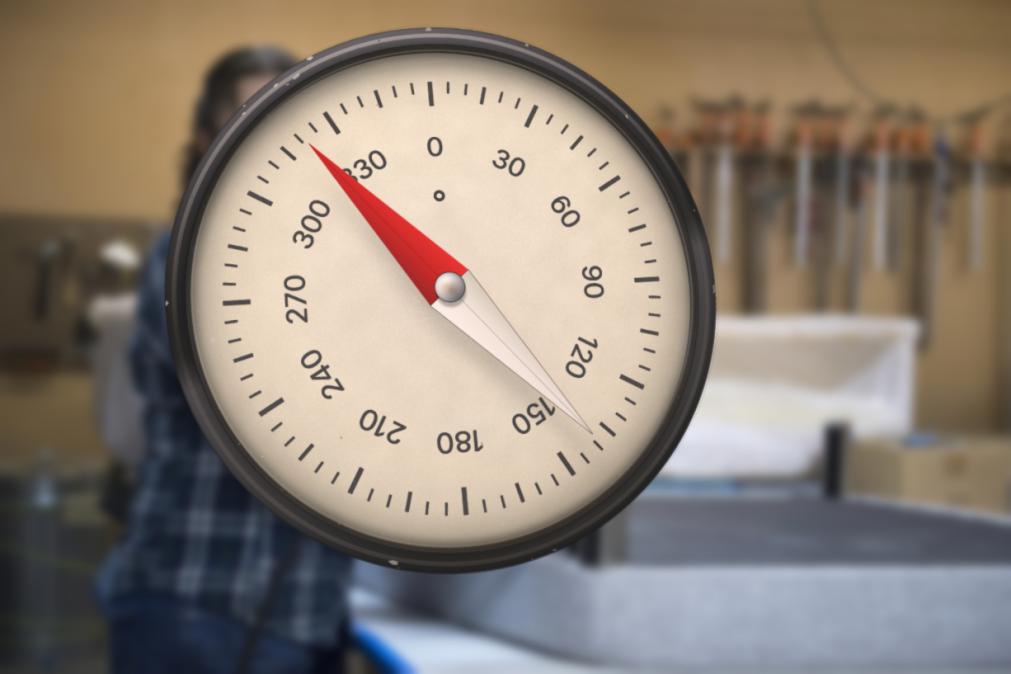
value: {"value": 320, "unit": "°"}
